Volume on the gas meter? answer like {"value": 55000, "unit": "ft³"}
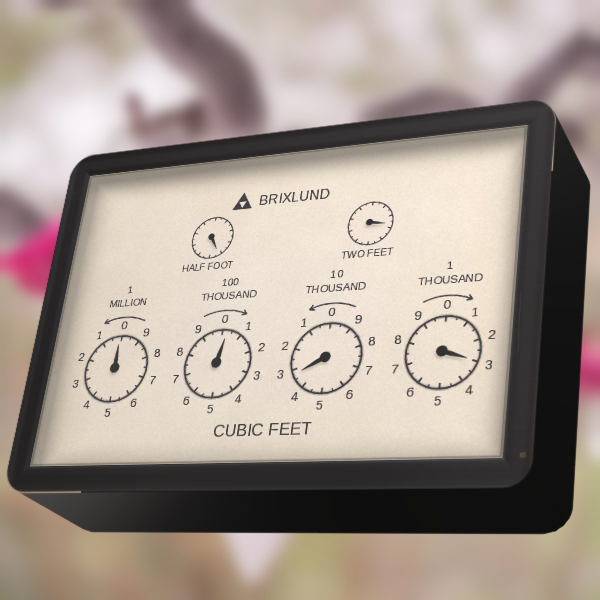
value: {"value": 3300, "unit": "ft³"}
